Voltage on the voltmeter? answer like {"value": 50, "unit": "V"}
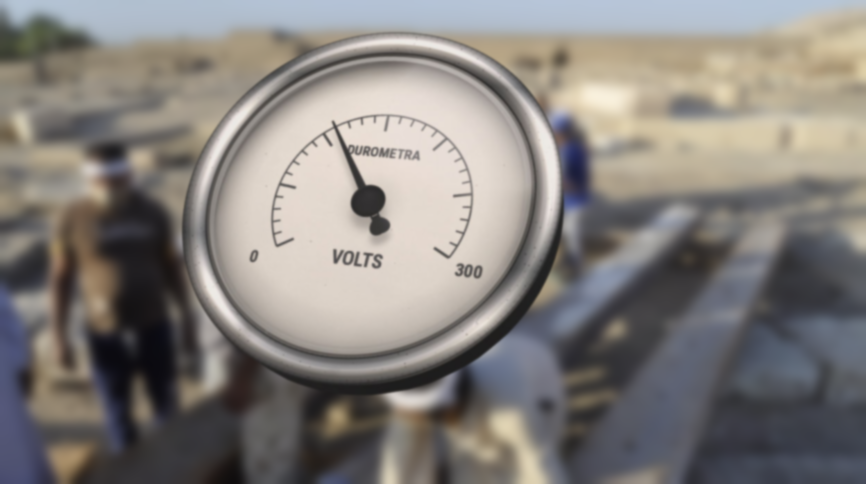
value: {"value": 110, "unit": "V"}
